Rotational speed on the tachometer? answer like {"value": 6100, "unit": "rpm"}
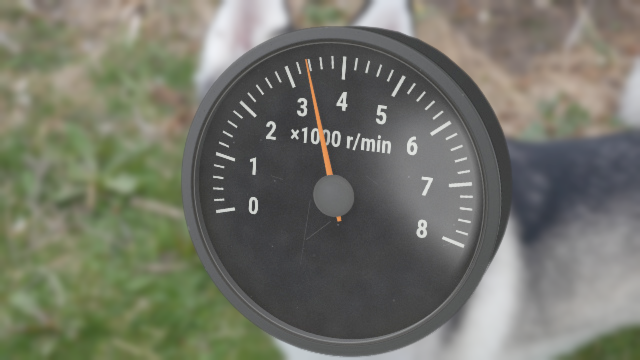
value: {"value": 3400, "unit": "rpm"}
